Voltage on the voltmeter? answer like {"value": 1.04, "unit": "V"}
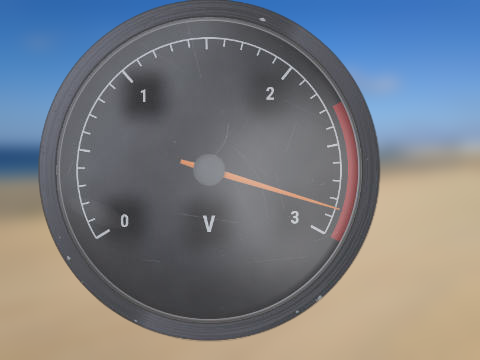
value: {"value": 2.85, "unit": "V"}
